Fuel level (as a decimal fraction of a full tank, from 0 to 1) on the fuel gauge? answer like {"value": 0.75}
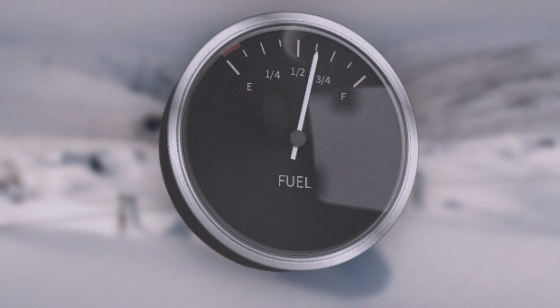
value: {"value": 0.625}
